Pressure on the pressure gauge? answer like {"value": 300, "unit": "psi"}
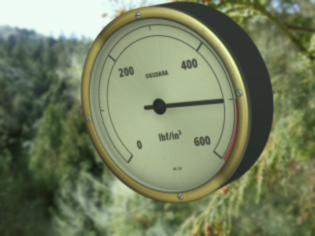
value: {"value": 500, "unit": "psi"}
